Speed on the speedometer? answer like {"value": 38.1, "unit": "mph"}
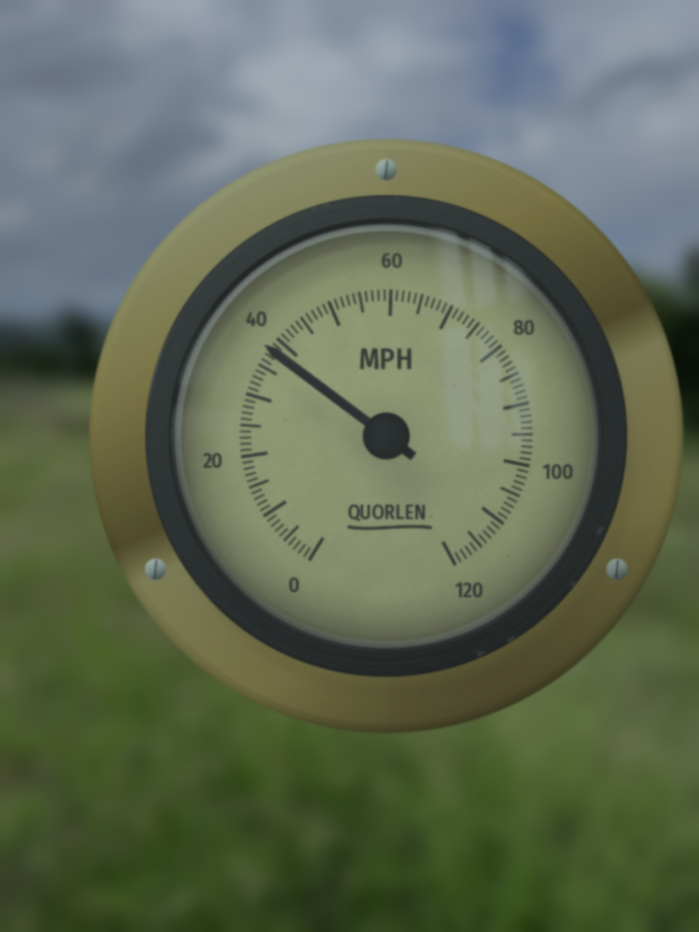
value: {"value": 38, "unit": "mph"}
